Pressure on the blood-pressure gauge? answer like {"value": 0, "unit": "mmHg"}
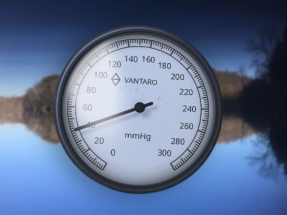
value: {"value": 40, "unit": "mmHg"}
